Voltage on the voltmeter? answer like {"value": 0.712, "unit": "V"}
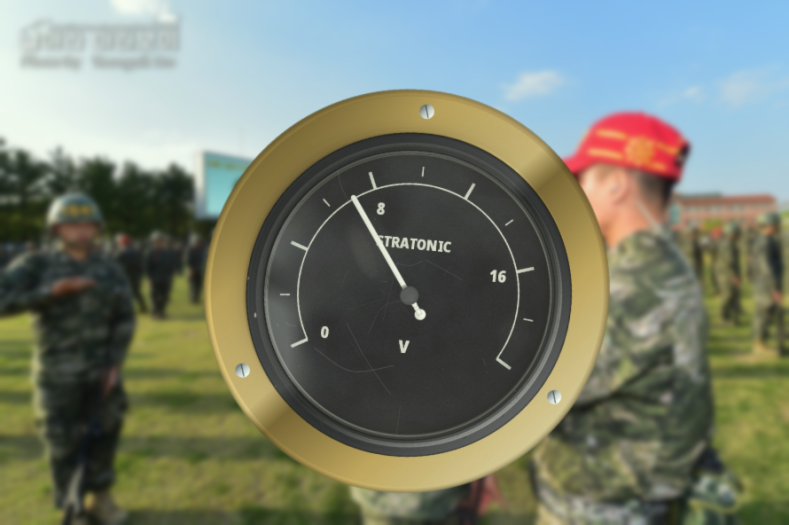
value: {"value": 7, "unit": "V"}
